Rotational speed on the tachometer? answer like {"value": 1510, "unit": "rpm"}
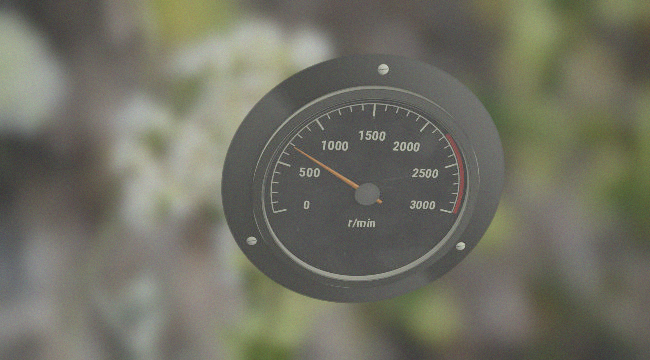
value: {"value": 700, "unit": "rpm"}
